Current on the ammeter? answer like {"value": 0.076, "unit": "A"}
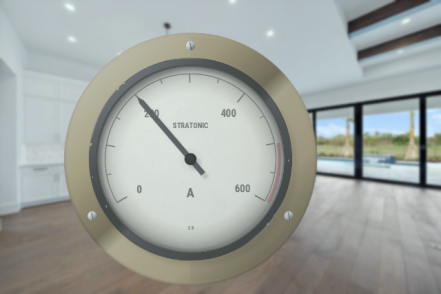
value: {"value": 200, "unit": "A"}
